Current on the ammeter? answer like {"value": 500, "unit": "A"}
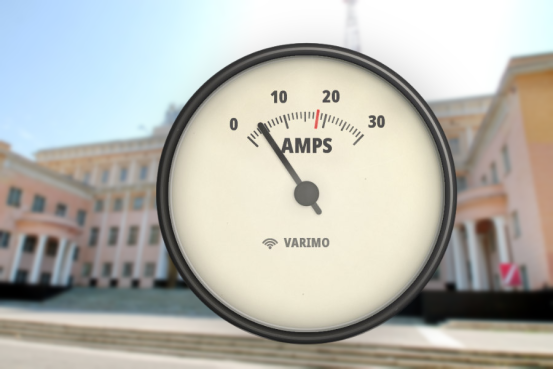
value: {"value": 4, "unit": "A"}
